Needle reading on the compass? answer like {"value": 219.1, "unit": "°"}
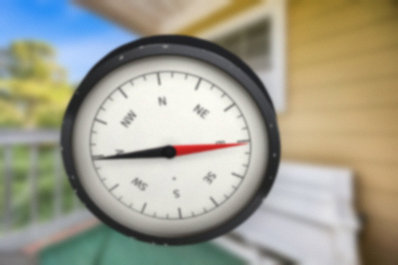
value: {"value": 90, "unit": "°"}
